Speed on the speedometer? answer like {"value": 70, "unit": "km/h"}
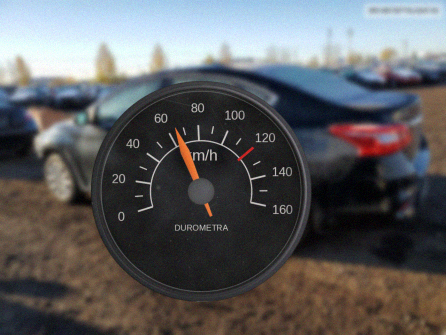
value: {"value": 65, "unit": "km/h"}
